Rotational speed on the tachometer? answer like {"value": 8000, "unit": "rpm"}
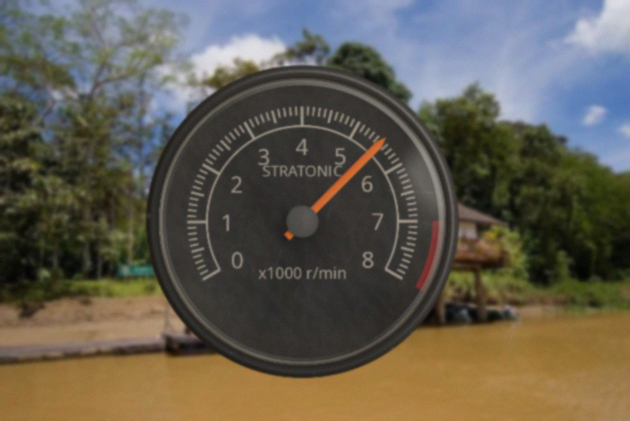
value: {"value": 5500, "unit": "rpm"}
